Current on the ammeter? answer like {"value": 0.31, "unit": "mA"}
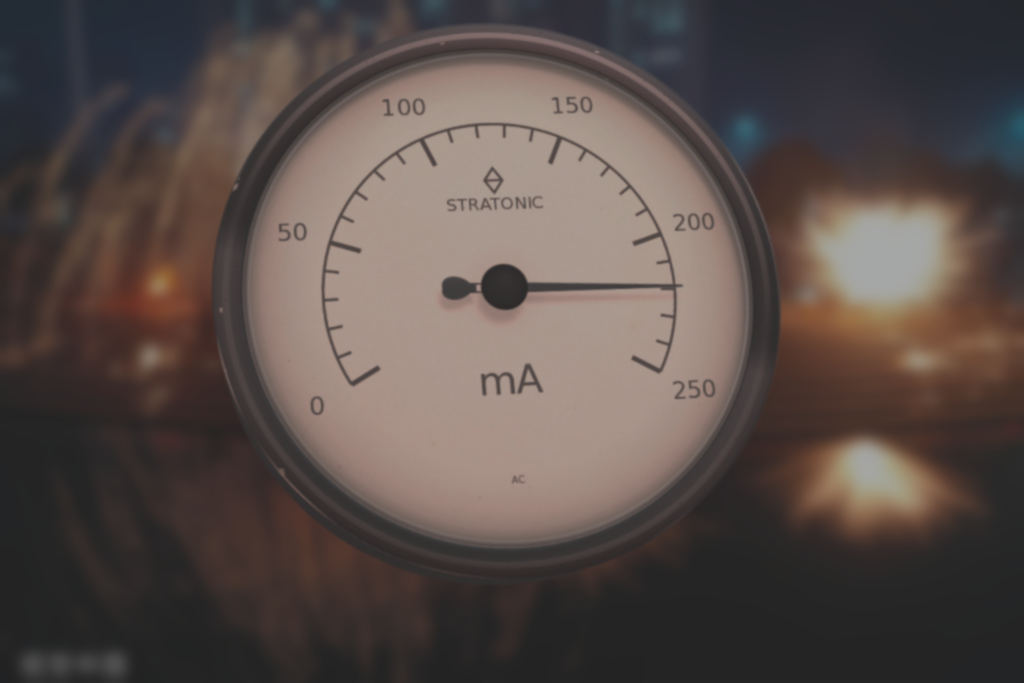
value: {"value": 220, "unit": "mA"}
